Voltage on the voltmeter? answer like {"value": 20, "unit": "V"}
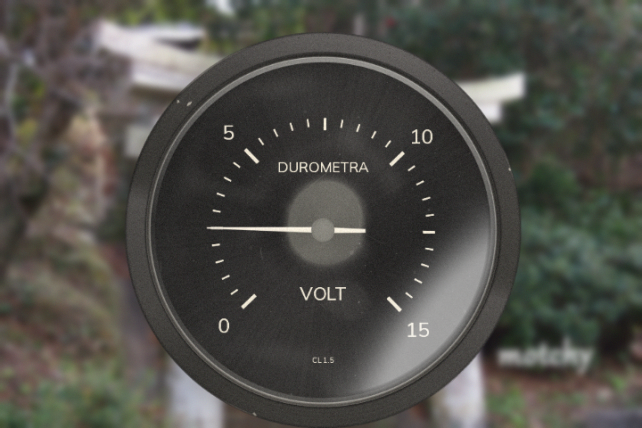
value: {"value": 2.5, "unit": "V"}
